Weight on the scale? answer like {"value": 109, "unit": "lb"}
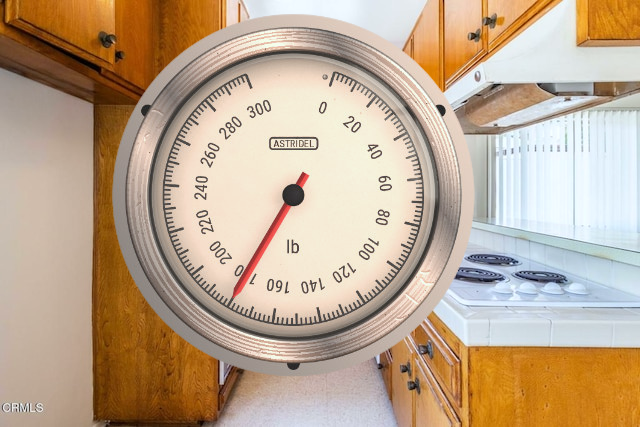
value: {"value": 180, "unit": "lb"}
